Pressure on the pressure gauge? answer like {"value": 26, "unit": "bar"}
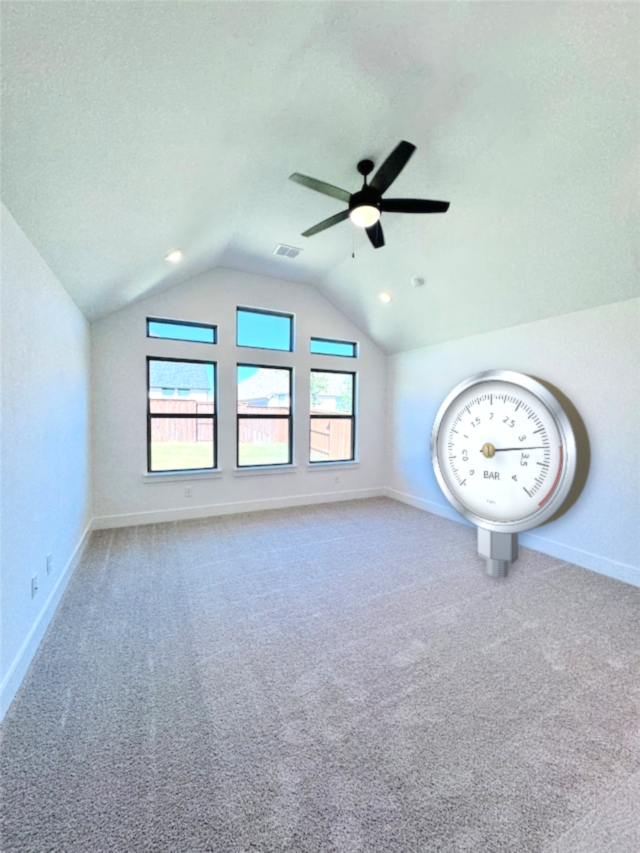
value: {"value": 3.25, "unit": "bar"}
